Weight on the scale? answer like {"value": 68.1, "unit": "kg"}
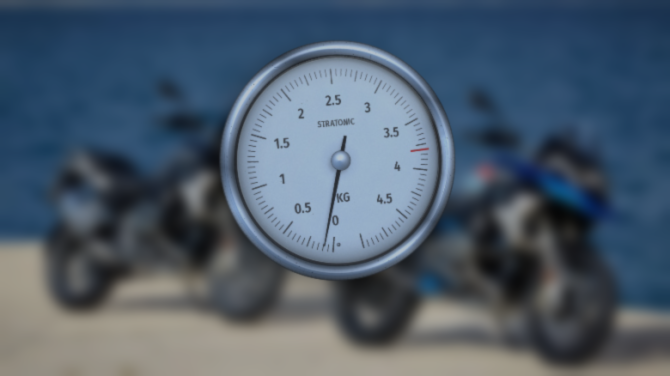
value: {"value": 0.1, "unit": "kg"}
